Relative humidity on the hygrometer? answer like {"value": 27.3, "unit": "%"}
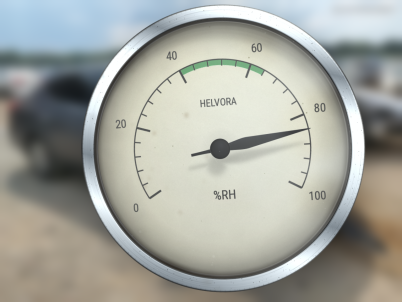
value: {"value": 84, "unit": "%"}
